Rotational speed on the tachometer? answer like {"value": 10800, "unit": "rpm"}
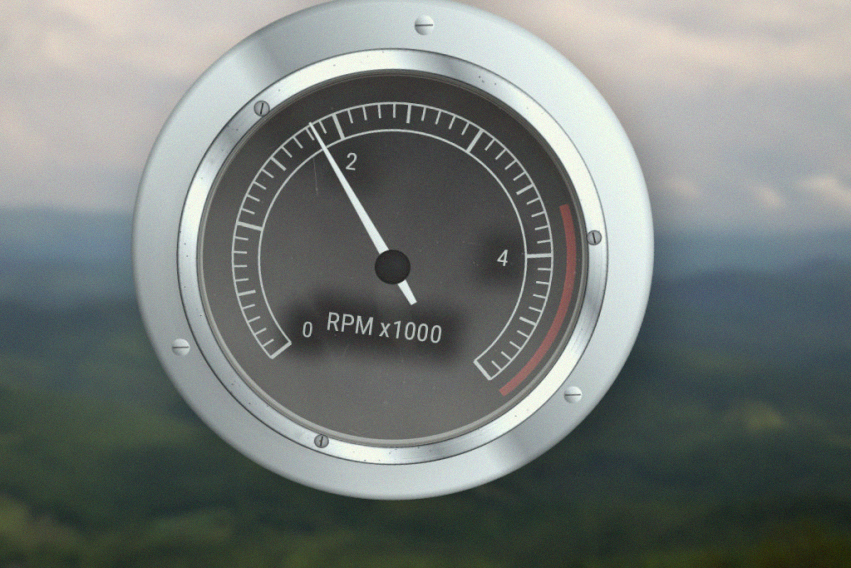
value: {"value": 1850, "unit": "rpm"}
